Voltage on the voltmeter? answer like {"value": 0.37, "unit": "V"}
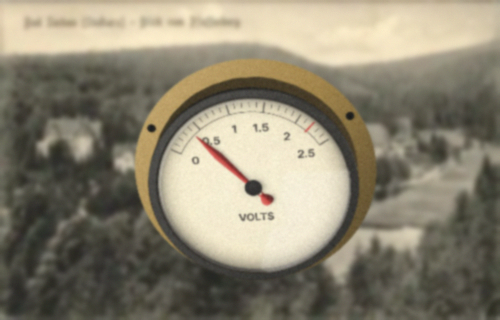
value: {"value": 0.4, "unit": "V"}
